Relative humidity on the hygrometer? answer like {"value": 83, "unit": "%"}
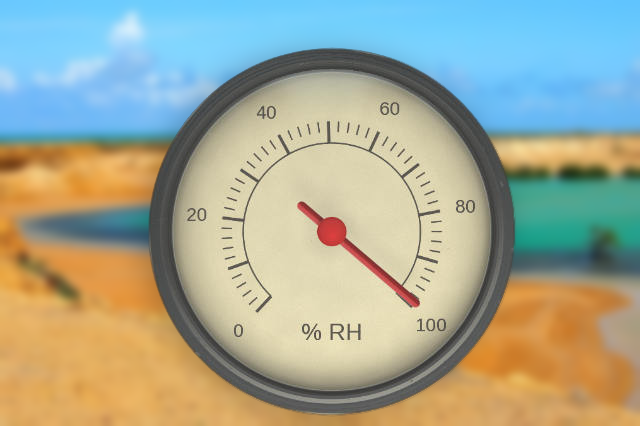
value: {"value": 99, "unit": "%"}
